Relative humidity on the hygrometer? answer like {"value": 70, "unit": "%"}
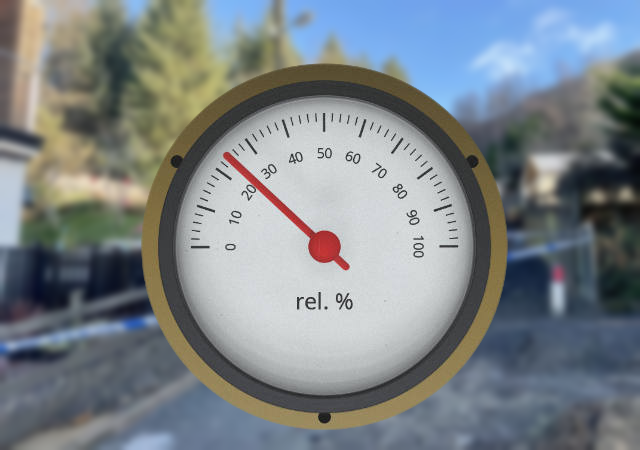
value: {"value": 24, "unit": "%"}
